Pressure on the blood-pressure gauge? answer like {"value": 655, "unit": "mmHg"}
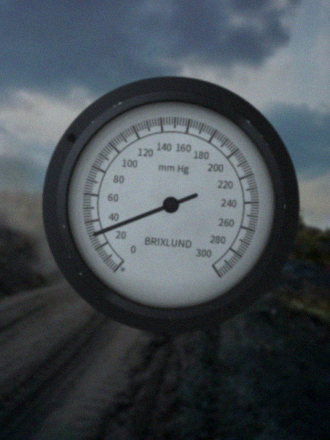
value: {"value": 30, "unit": "mmHg"}
